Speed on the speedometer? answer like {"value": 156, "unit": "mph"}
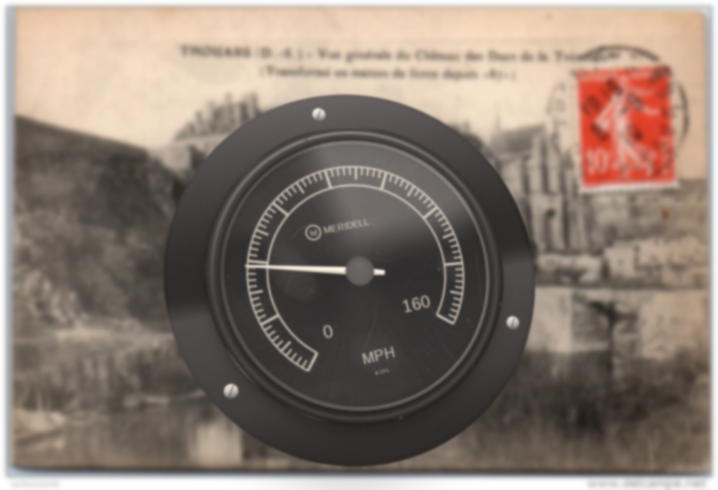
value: {"value": 38, "unit": "mph"}
